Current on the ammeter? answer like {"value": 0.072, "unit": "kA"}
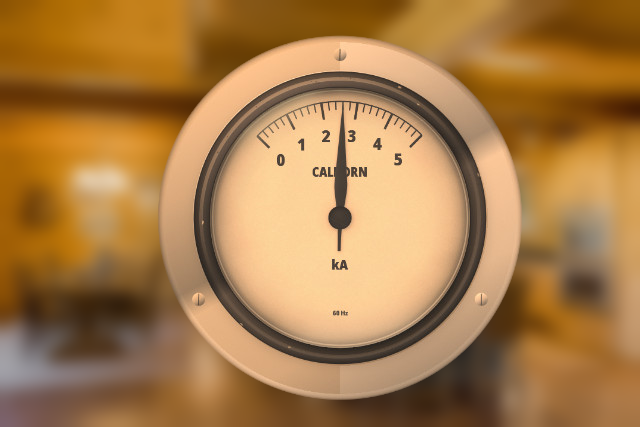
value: {"value": 2.6, "unit": "kA"}
